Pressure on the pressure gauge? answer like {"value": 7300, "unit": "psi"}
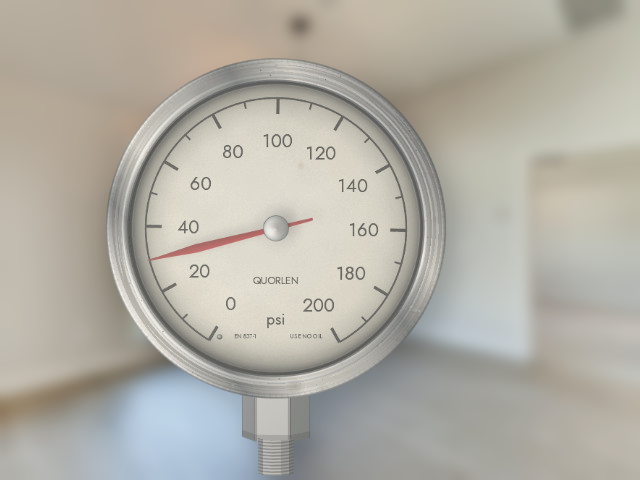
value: {"value": 30, "unit": "psi"}
